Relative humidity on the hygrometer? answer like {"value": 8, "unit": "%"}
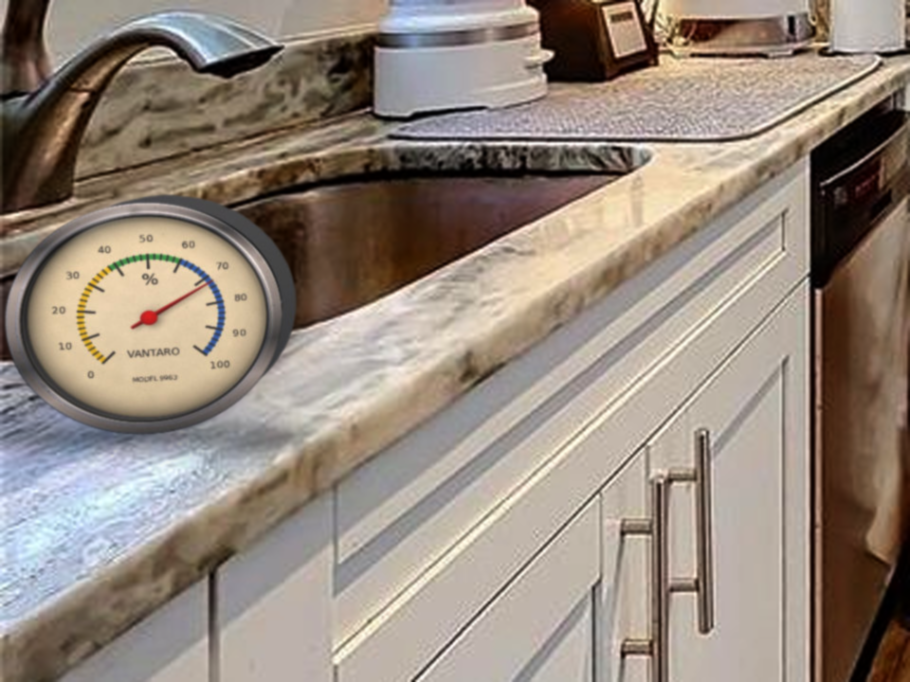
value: {"value": 72, "unit": "%"}
